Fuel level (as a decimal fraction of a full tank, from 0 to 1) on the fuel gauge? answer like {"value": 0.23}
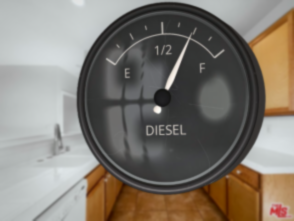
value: {"value": 0.75}
